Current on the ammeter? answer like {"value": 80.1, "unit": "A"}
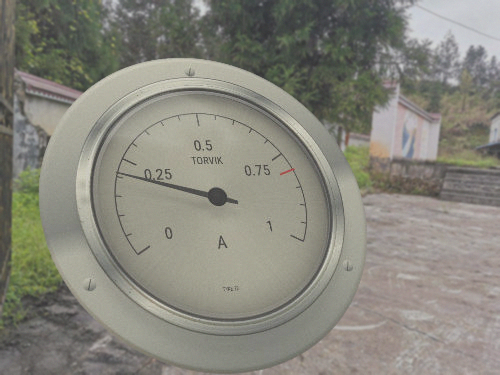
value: {"value": 0.2, "unit": "A"}
